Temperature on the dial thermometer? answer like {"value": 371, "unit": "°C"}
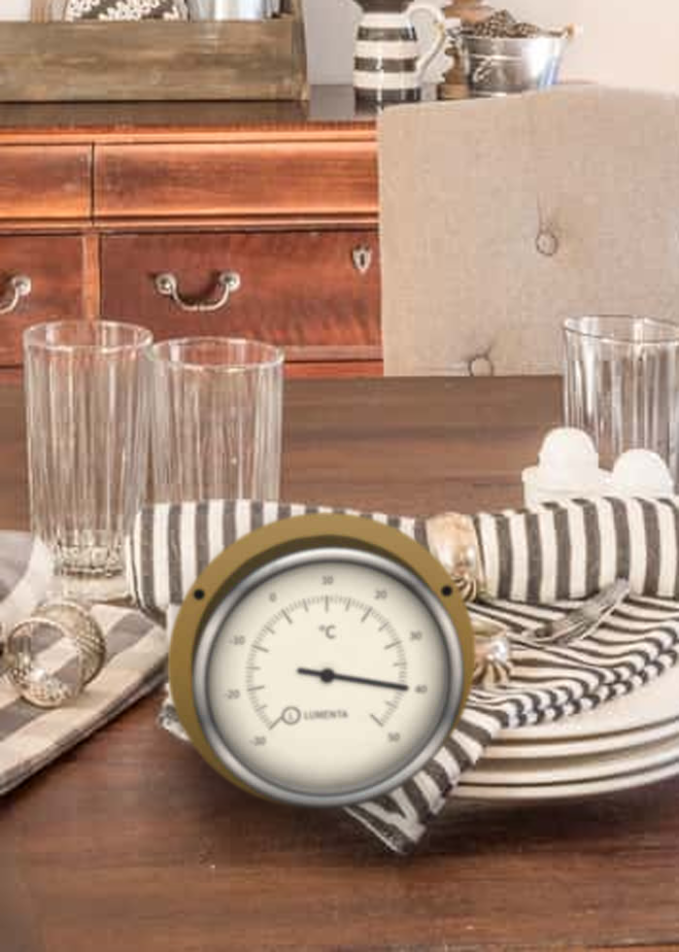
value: {"value": 40, "unit": "°C"}
